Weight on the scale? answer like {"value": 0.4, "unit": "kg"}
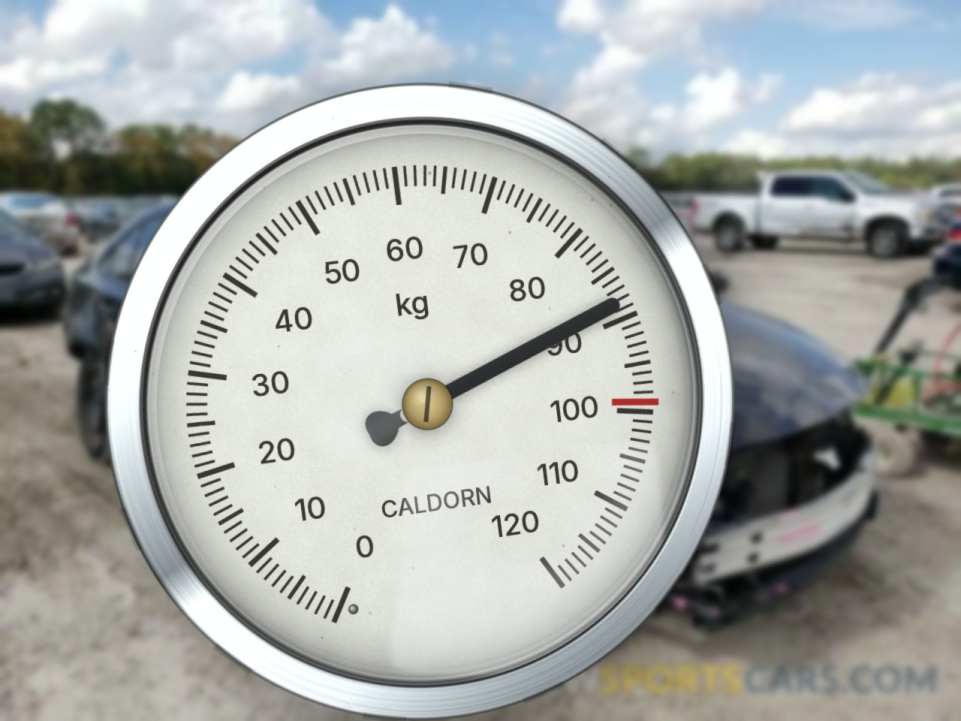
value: {"value": 88, "unit": "kg"}
